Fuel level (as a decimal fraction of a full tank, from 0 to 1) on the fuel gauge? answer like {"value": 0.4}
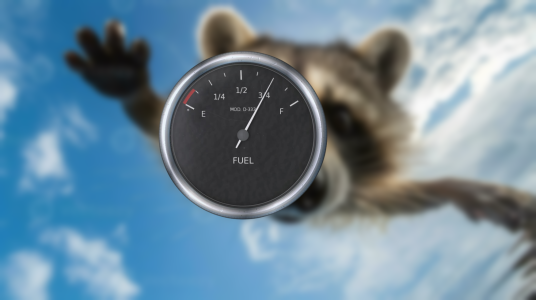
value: {"value": 0.75}
